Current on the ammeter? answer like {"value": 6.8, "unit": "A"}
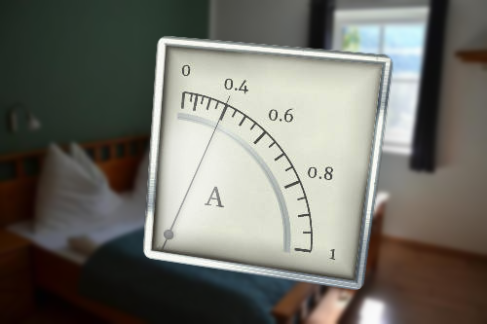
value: {"value": 0.4, "unit": "A"}
